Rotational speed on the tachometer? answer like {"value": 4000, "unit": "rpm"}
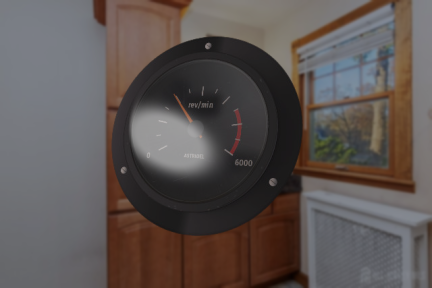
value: {"value": 2000, "unit": "rpm"}
